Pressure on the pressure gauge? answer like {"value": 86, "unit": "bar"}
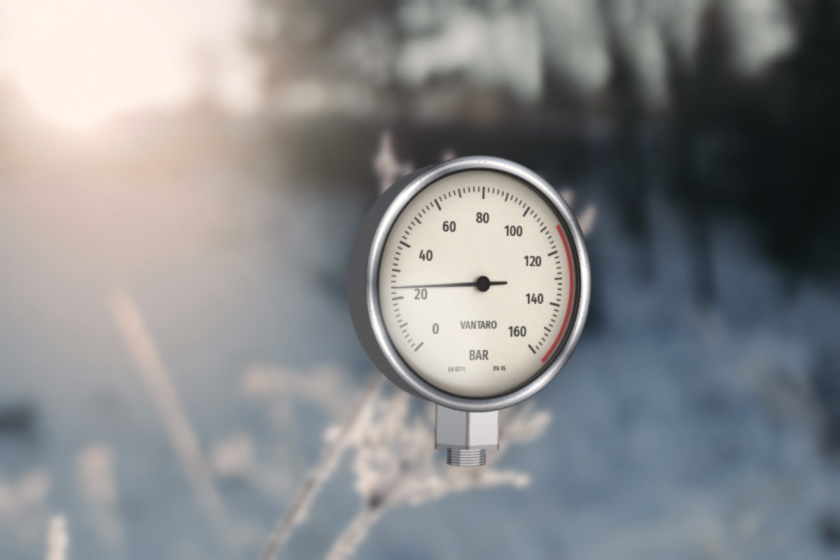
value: {"value": 24, "unit": "bar"}
